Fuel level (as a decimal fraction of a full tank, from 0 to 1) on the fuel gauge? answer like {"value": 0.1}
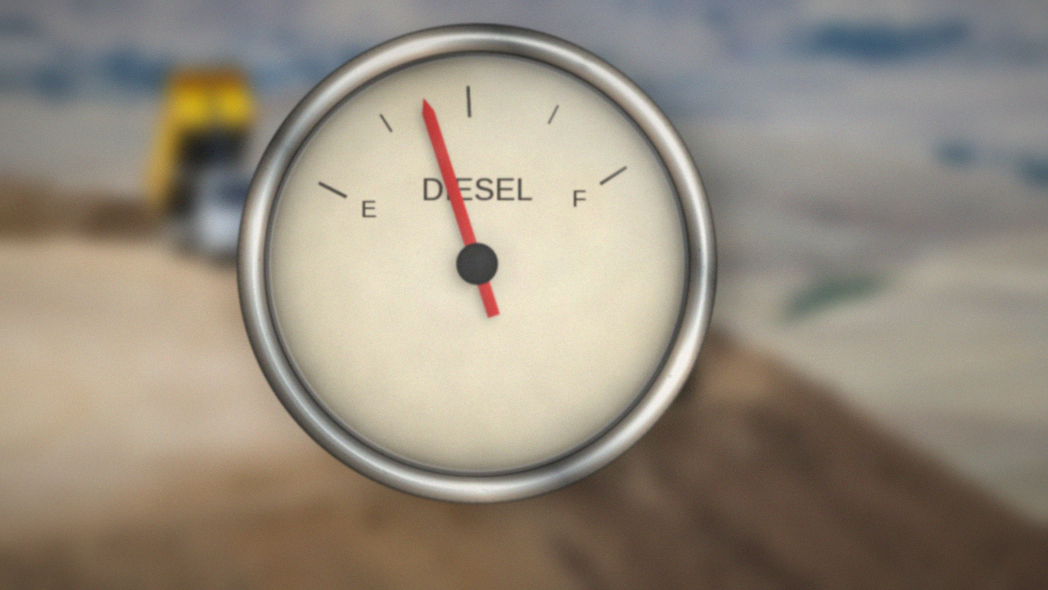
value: {"value": 0.375}
